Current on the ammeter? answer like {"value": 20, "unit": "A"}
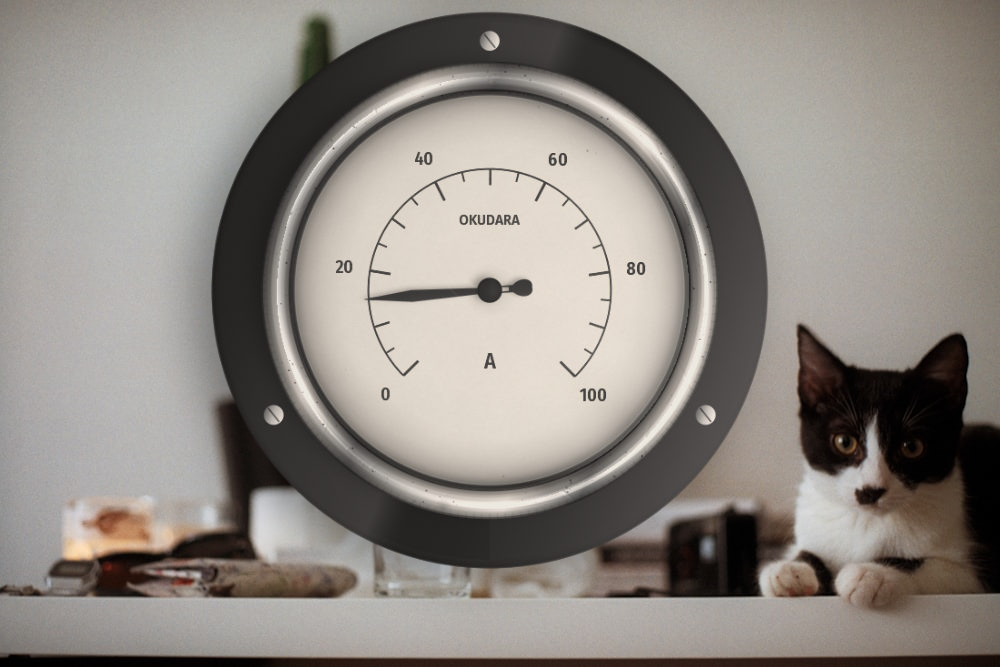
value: {"value": 15, "unit": "A"}
